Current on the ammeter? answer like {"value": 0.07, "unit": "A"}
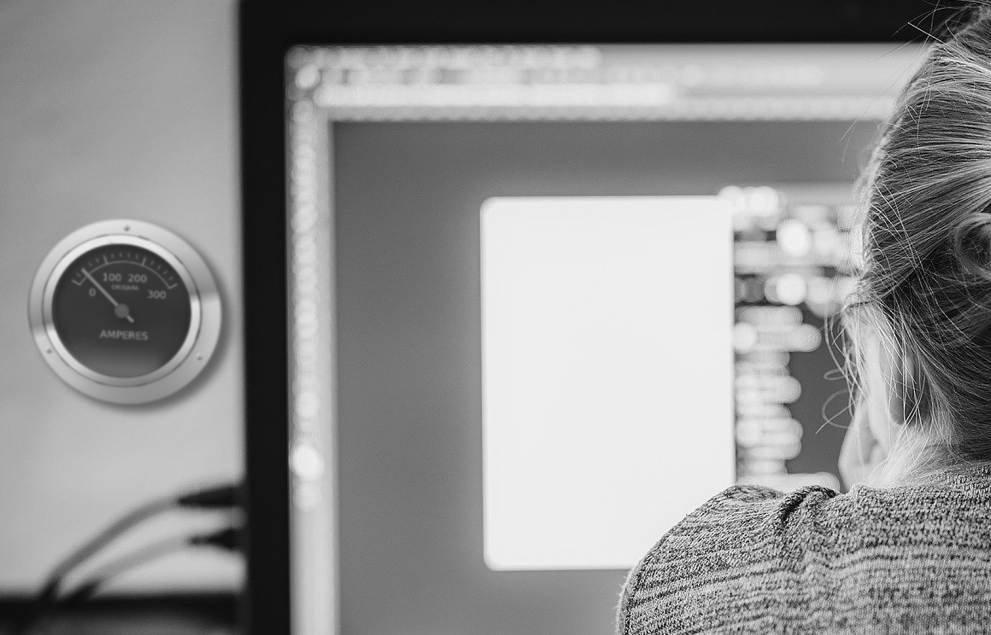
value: {"value": 40, "unit": "A"}
